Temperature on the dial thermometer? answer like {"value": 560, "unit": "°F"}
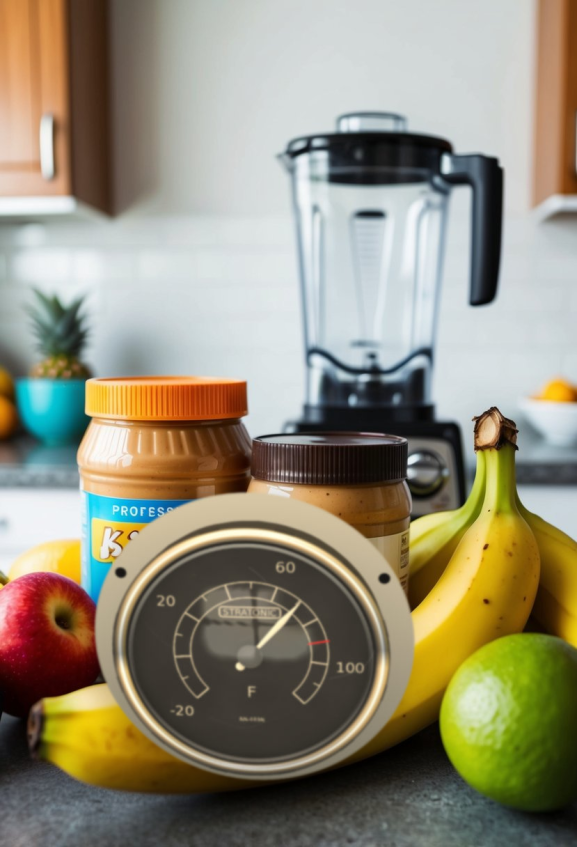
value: {"value": 70, "unit": "°F"}
